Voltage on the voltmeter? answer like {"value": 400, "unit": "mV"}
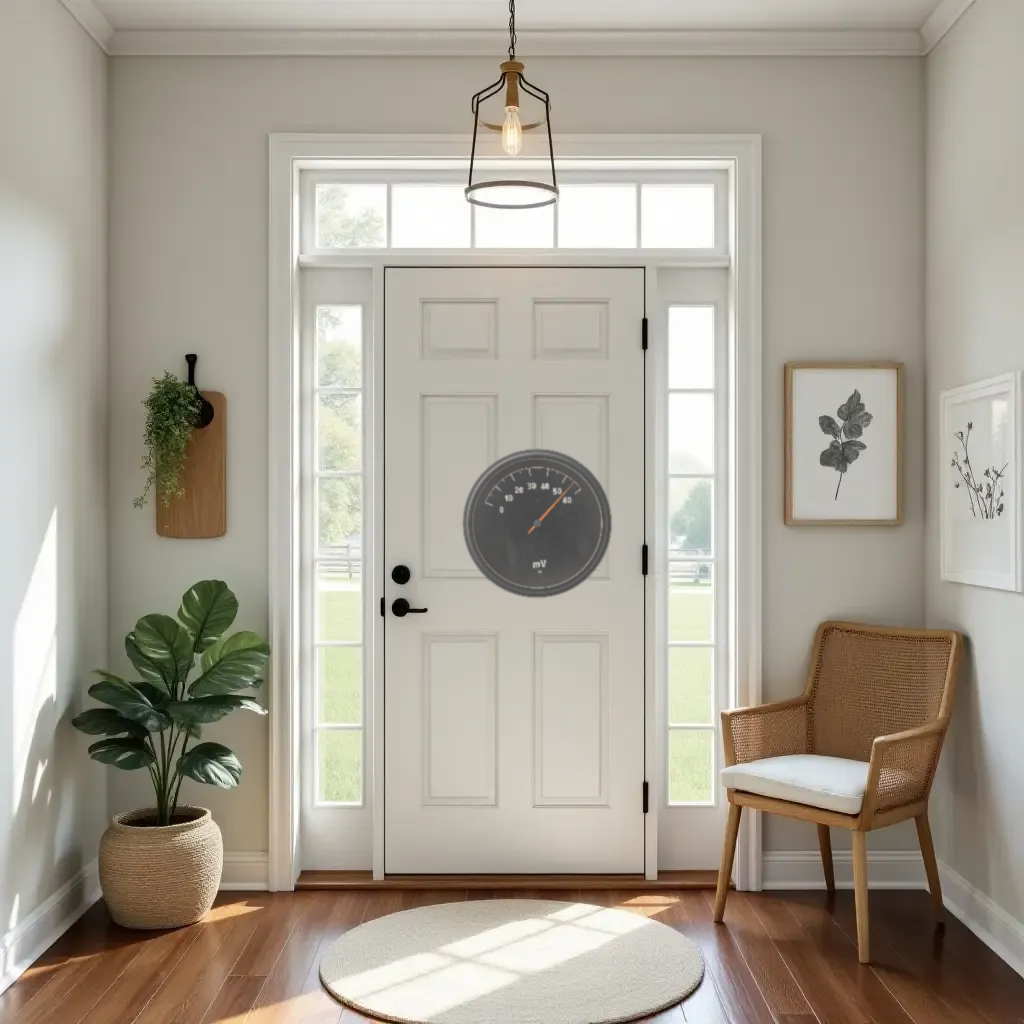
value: {"value": 55, "unit": "mV"}
